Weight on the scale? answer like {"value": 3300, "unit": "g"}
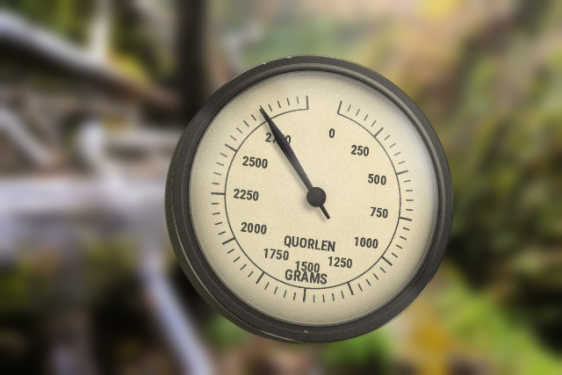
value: {"value": 2750, "unit": "g"}
